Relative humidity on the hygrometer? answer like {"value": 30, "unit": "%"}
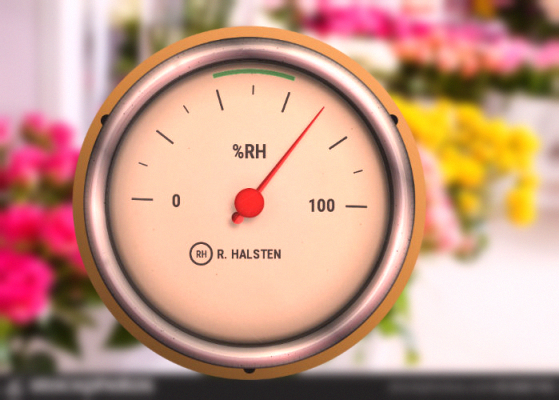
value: {"value": 70, "unit": "%"}
